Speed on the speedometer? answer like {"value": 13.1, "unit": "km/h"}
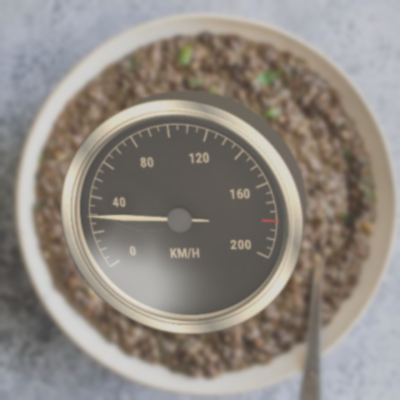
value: {"value": 30, "unit": "km/h"}
